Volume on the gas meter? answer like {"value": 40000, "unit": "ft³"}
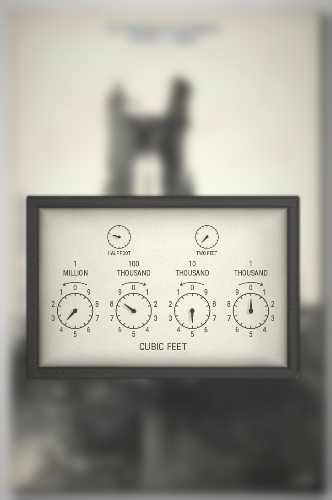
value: {"value": 385000, "unit": "ft³"}
